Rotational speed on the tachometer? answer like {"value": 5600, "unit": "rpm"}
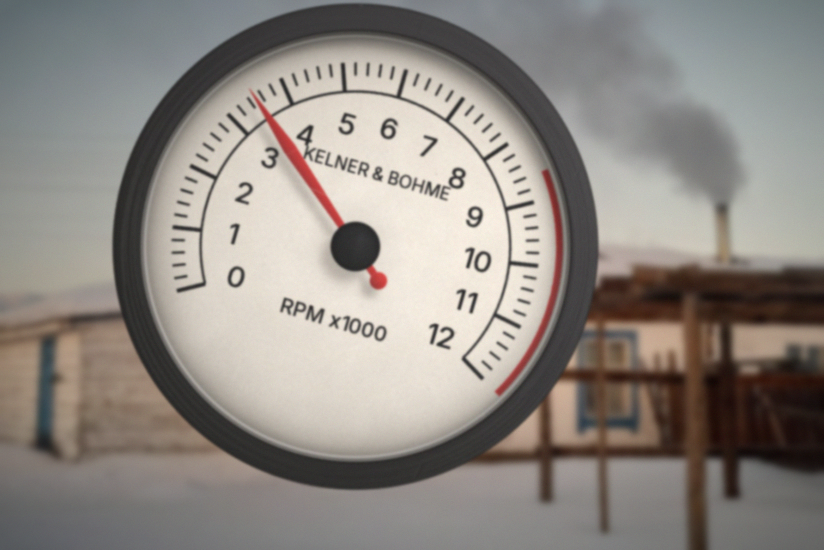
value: {"value": 3500, "unit": "rpm"}
